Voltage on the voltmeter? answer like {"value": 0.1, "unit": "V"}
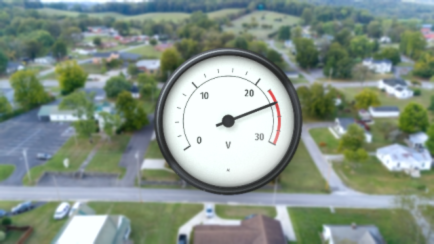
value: {"value": 24, "unit": "V"}
